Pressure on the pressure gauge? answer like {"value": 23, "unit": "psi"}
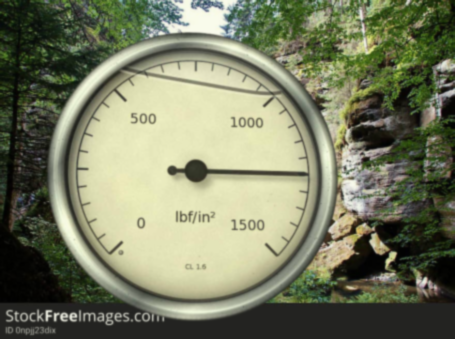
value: {"value": 1250, "unit": "psi"}
